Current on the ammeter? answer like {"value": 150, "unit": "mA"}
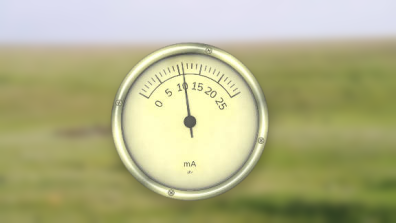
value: {"value": 11, "unit": "mA"}
